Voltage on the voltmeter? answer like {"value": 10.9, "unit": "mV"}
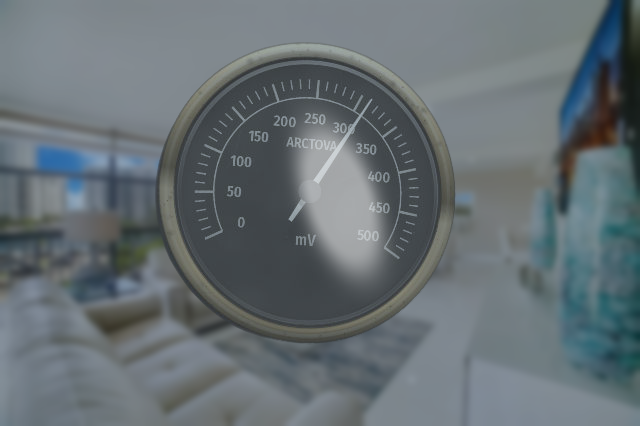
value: {"value": 310, "unit": "mV"}
